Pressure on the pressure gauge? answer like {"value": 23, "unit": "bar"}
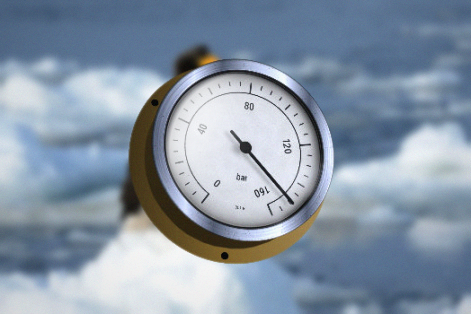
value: {"value": 150, "unit": "bar"}
